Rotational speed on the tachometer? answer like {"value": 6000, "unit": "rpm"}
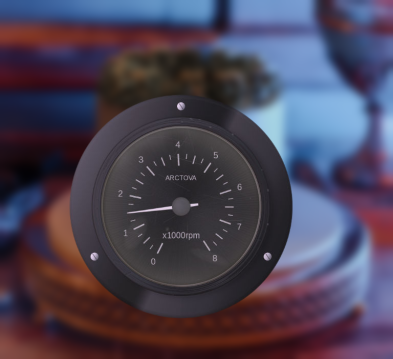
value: {"value": 1500, "unit": "rpm"}
